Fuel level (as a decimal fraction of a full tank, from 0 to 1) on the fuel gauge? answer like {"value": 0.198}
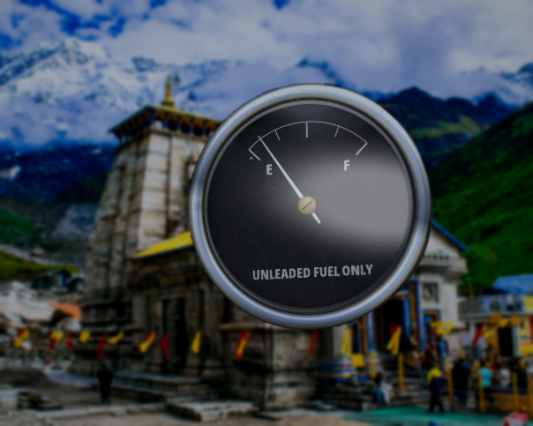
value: {"value": 0.125}
